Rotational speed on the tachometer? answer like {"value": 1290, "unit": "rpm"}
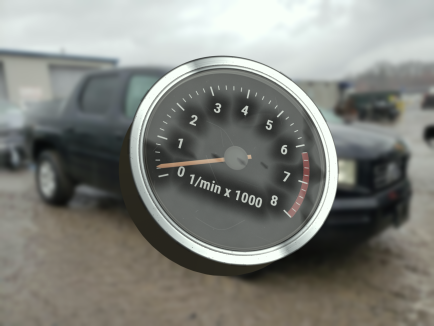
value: {"value": 200, "unit": "rpm"}
